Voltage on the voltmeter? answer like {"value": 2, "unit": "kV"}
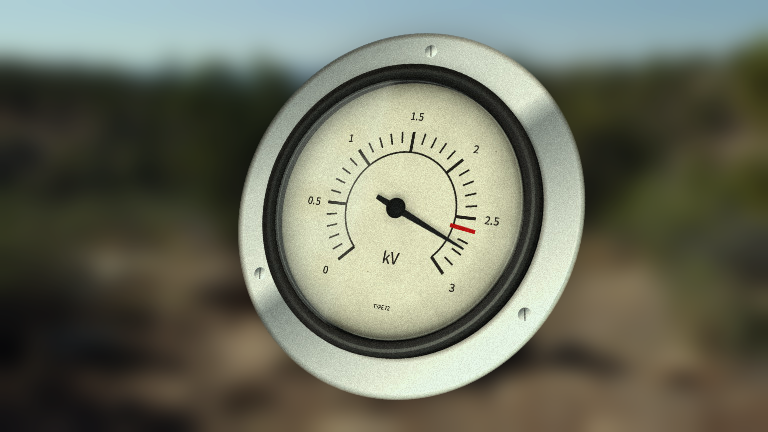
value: {"value": 2.75, "unit": "kV"}
